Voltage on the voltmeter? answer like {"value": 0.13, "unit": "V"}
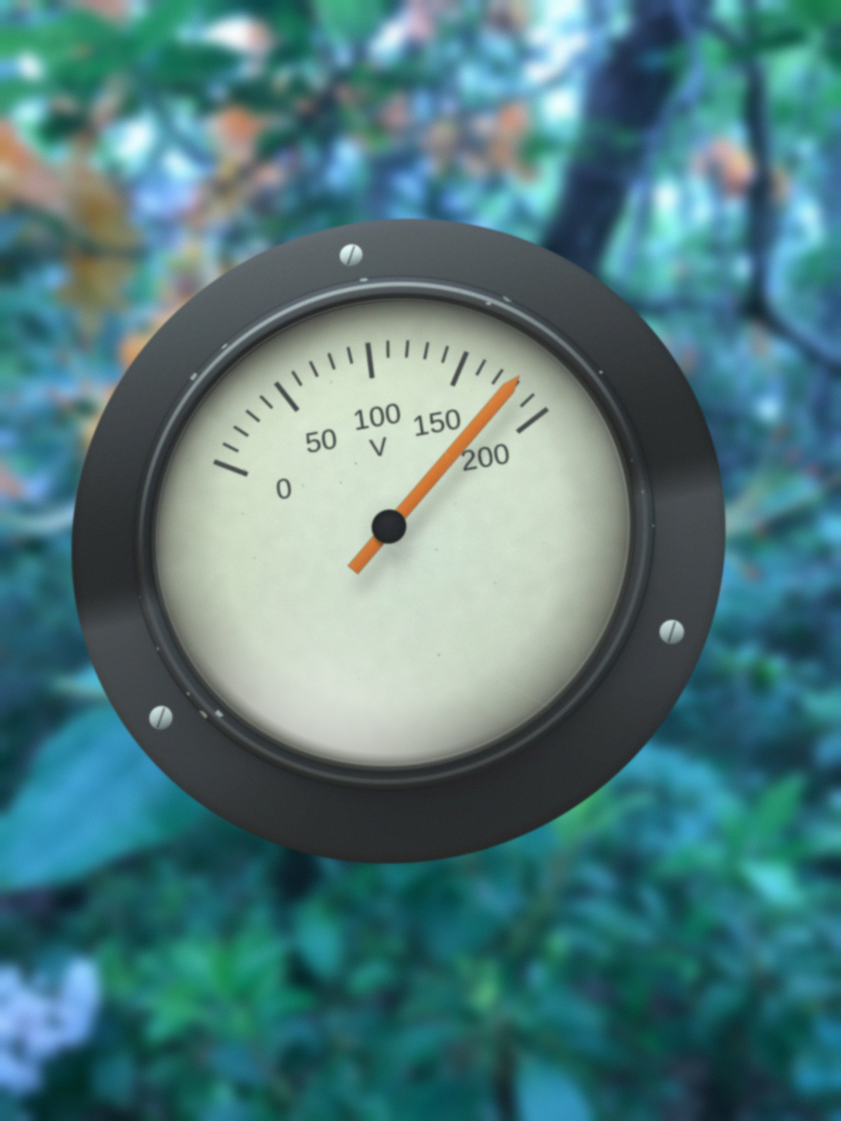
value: {"value": 180, "unit": "V"}
